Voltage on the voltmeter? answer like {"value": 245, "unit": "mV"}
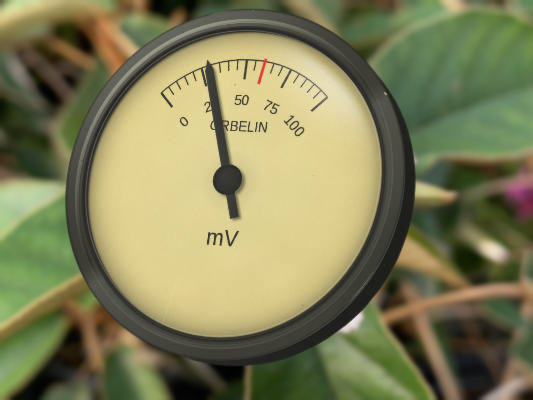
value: {"value": 30, "unit": "mV"}
